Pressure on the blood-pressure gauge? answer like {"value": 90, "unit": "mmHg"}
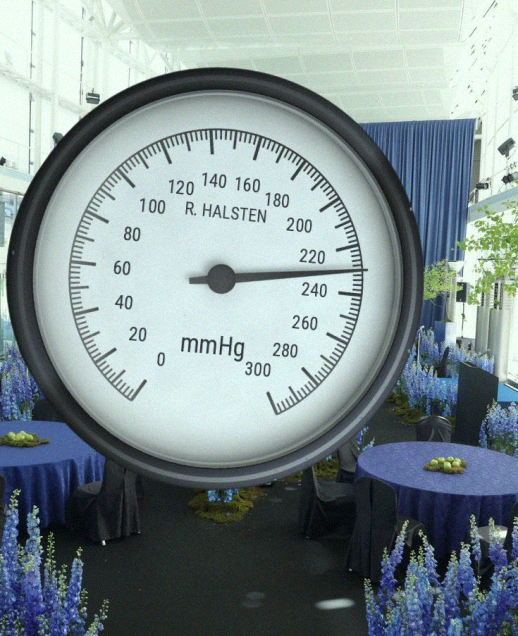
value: {"value": 230, "unit": "mmHg"}
